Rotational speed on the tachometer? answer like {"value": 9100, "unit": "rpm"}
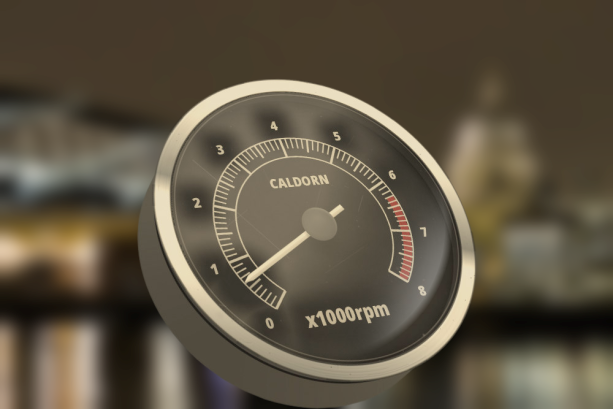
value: {"value": 600, "unit": "rpm"}
